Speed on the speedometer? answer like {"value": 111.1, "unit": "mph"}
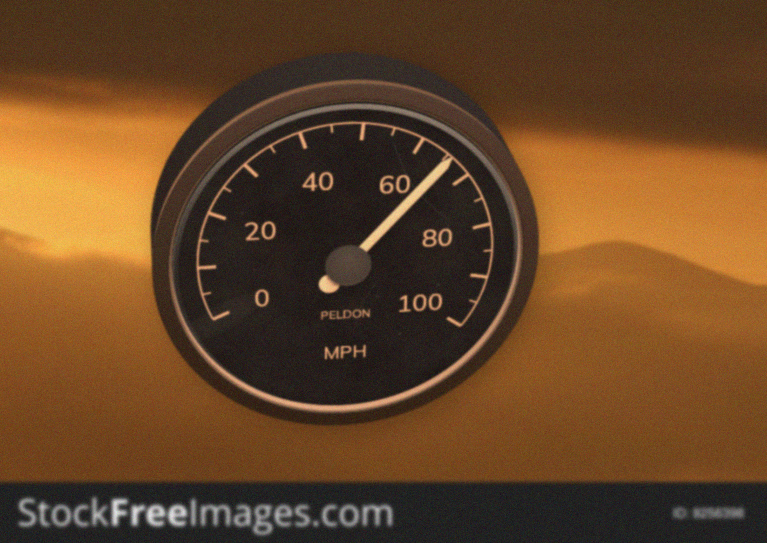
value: {"value": 65, "unit": "mph"}
